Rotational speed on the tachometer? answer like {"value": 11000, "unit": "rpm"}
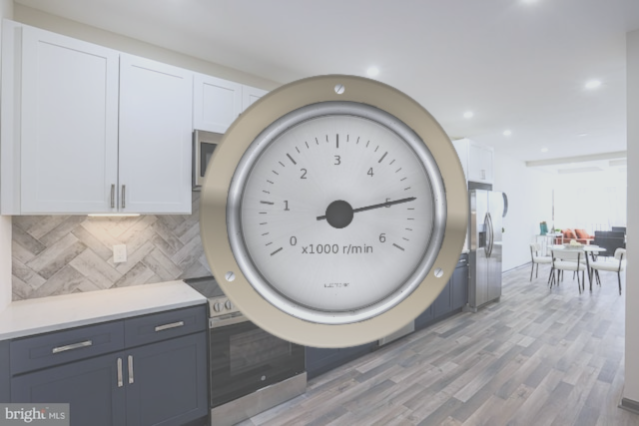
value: {"value": 5000, "unit": "rpm"}
